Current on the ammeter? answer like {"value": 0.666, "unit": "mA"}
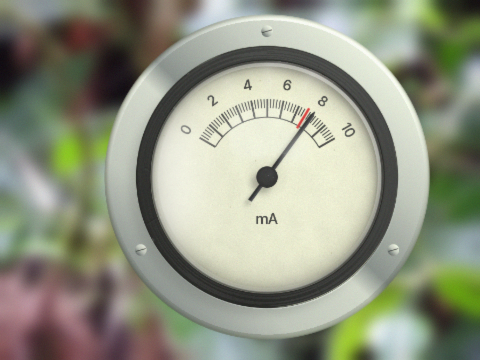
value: {"value": 8, "unit": "mA"}
